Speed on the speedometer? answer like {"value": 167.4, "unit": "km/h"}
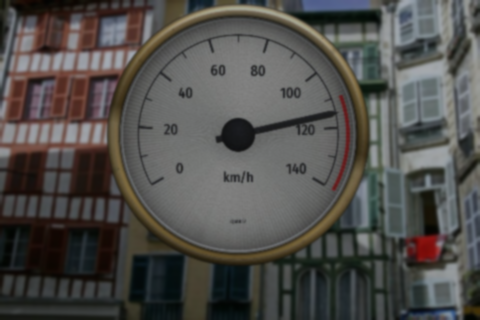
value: {"value": 115, "unit": "km/h"}
